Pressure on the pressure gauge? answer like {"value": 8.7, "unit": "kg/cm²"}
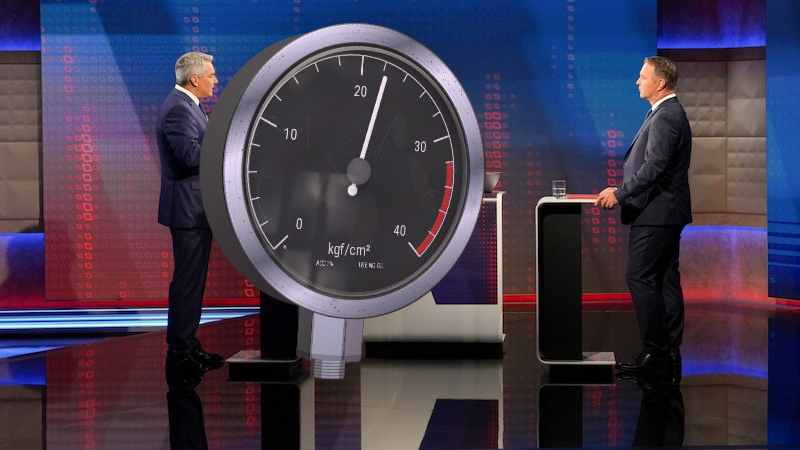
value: {"value": 22, "unit": "kg/cm²"}
